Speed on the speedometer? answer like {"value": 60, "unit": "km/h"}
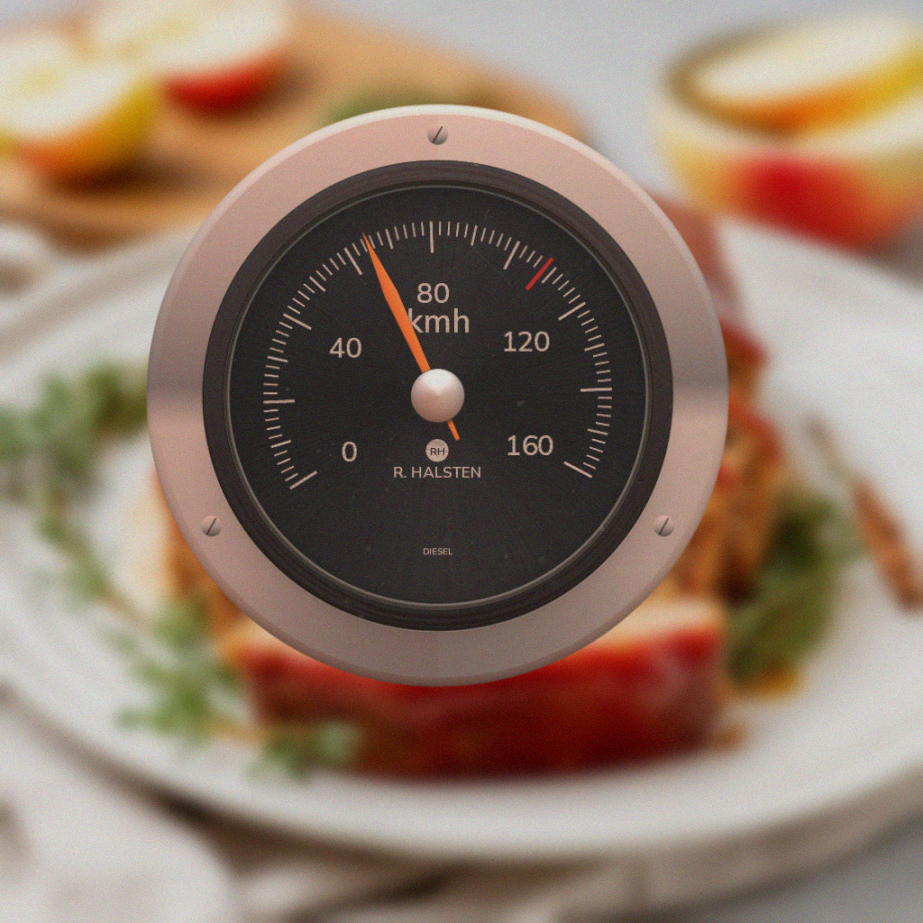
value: {"value": 65, "unit": "km/h"}
